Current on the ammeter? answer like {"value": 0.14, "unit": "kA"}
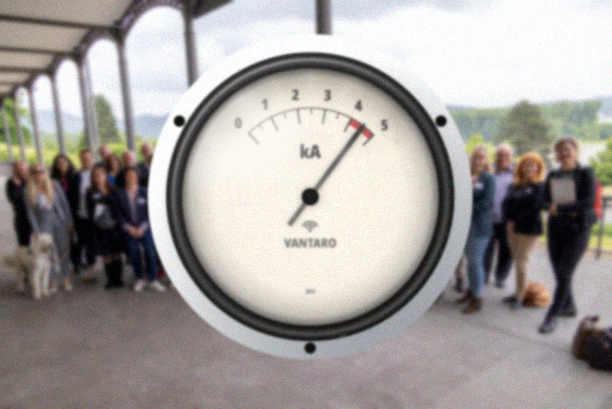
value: {"value": 4.5, "unit": "kA"}
